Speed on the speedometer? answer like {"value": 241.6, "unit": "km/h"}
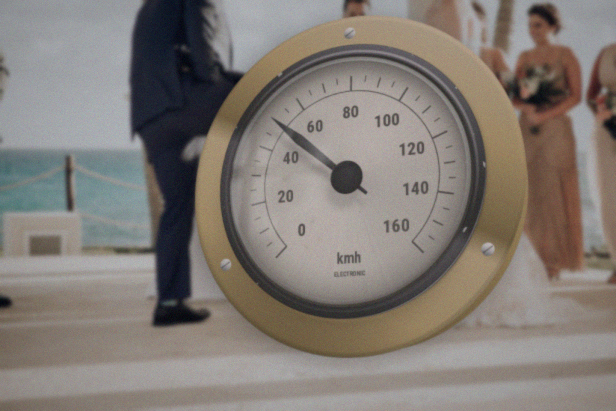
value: {"value": 50, "unit": "km/h"}
